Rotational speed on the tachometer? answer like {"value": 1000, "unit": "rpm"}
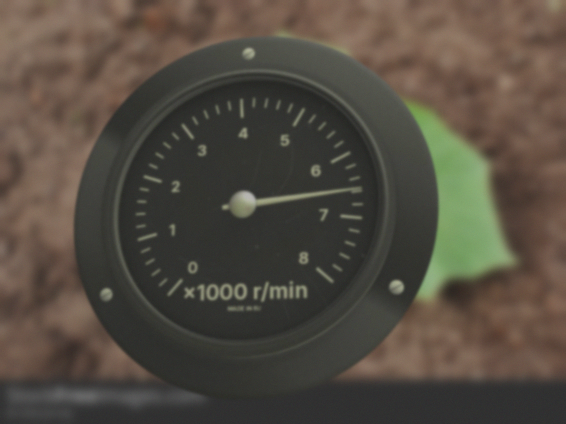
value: {"value": 6600, "unit": "rpm"}
